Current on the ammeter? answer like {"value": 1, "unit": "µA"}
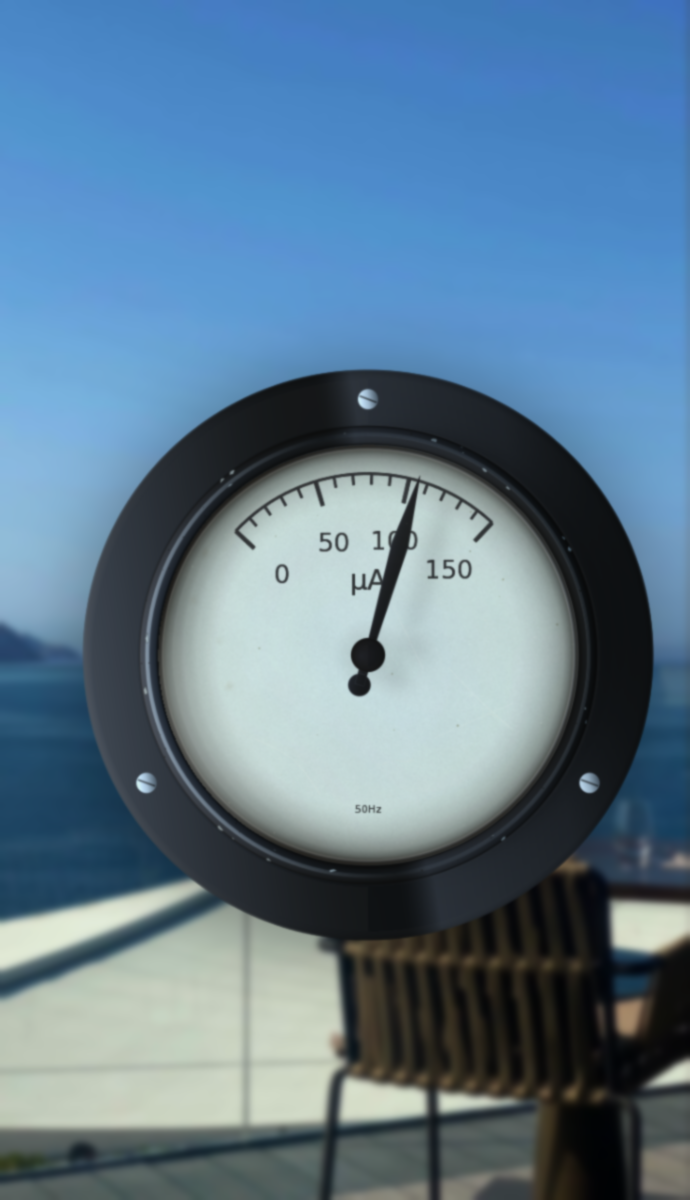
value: {"value": 105, "unit": "µA"}
